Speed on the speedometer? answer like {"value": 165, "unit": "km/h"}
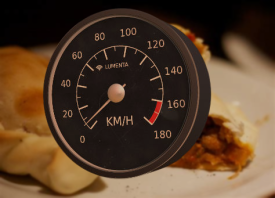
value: {"value": 5, "unit": "km/h"}
